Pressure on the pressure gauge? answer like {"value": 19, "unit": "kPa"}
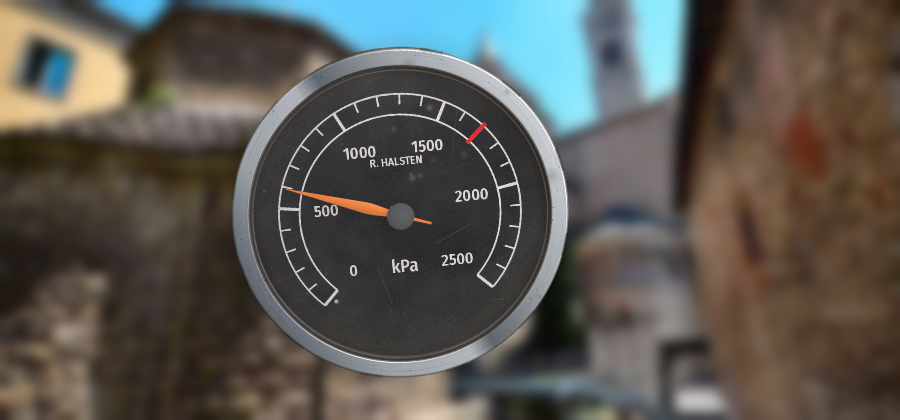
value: {"value": 600, "unit": "kPa"}
